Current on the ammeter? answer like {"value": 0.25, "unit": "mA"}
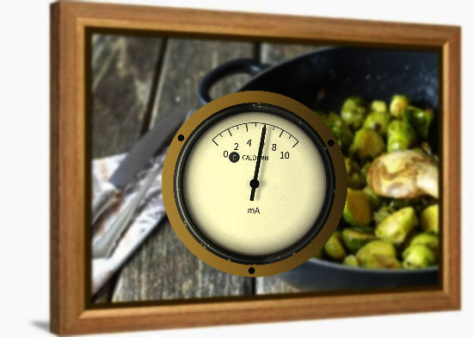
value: {"value": 6, "unit": "mA"}
